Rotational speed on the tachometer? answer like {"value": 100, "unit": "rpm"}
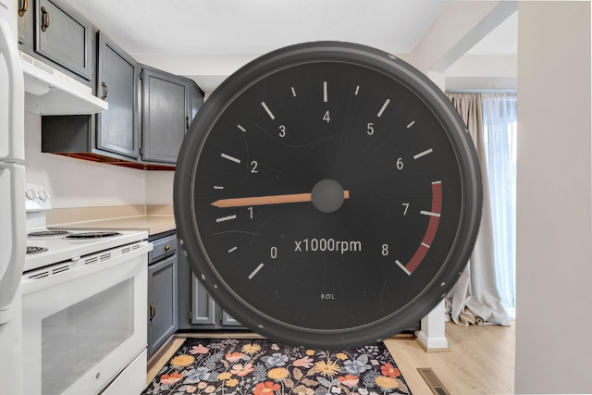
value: {"value": 1250, "unit": "rpm"}
